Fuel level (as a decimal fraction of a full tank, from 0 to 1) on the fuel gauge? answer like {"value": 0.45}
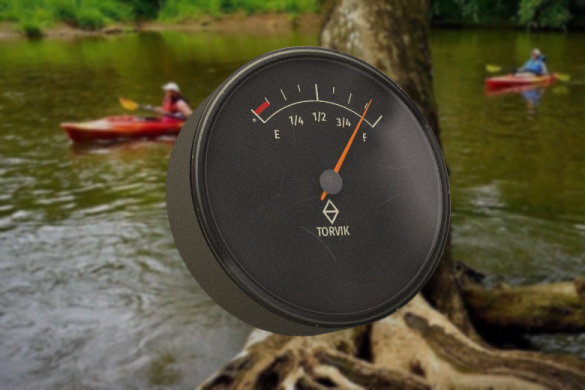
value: {"value": 0.875}
